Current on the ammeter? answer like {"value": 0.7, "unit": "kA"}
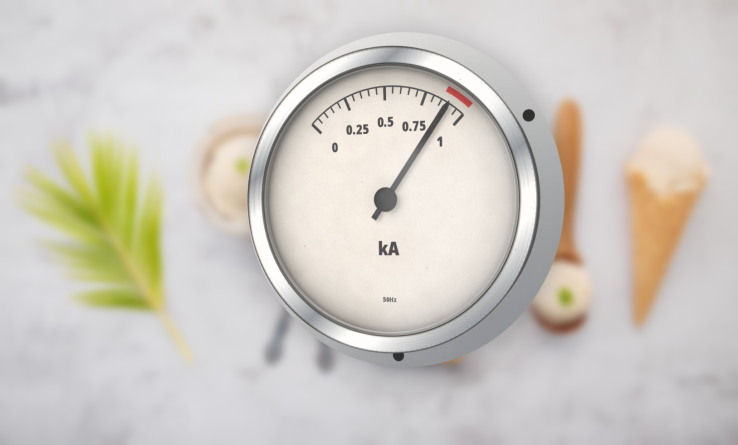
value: {"value": 0.9, "unit": "kA"}
